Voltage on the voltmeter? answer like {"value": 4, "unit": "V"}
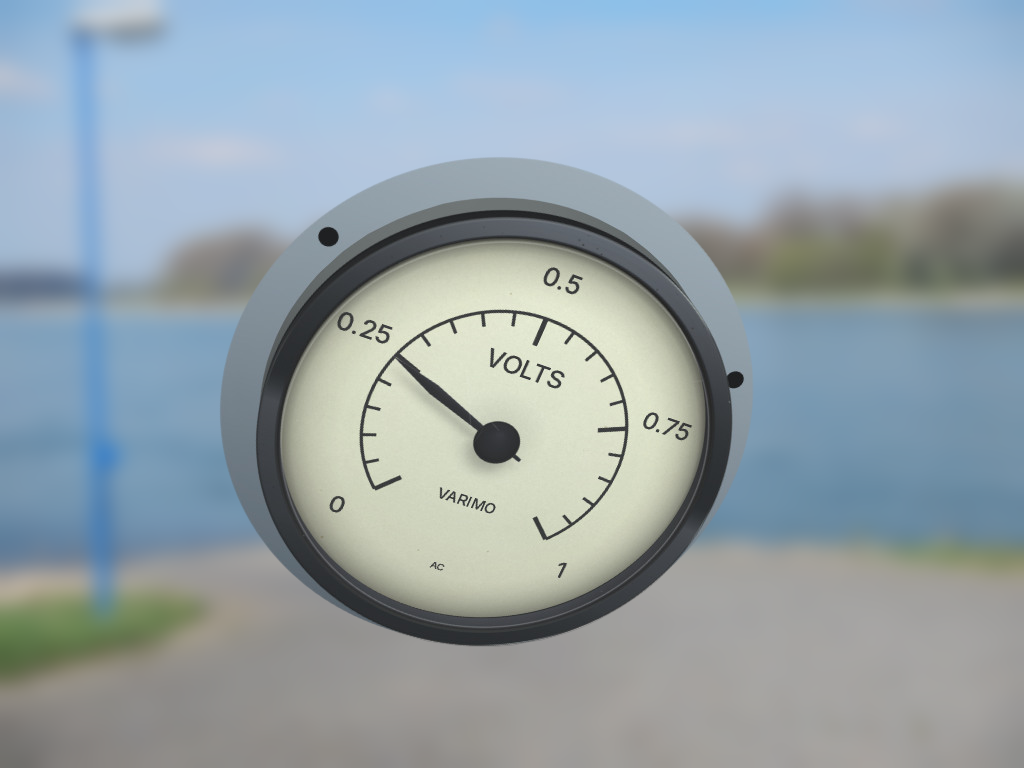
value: {"value": 0.25, "unit": "V"}
